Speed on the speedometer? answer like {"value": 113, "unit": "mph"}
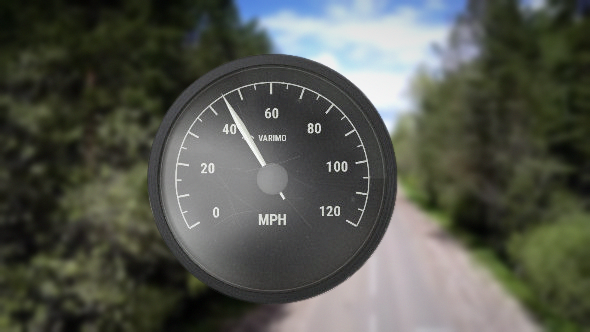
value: {"value": 45, "unit": "mph"}
